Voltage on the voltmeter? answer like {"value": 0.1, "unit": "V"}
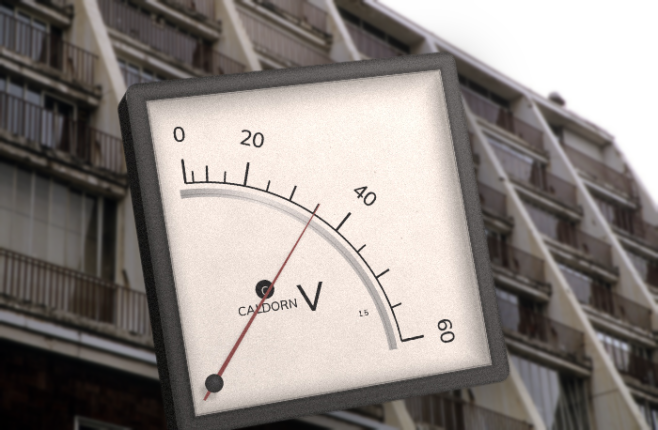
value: {"value": 35, "unit": "V"}
